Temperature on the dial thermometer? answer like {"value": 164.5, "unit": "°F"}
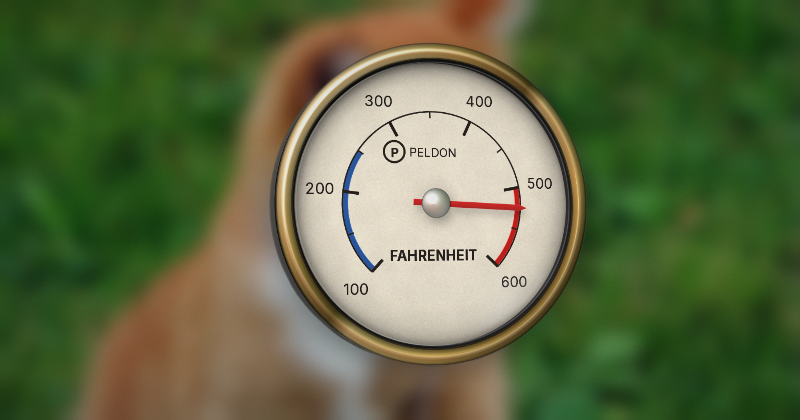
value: {"value": 525, "unit": "°F"}
